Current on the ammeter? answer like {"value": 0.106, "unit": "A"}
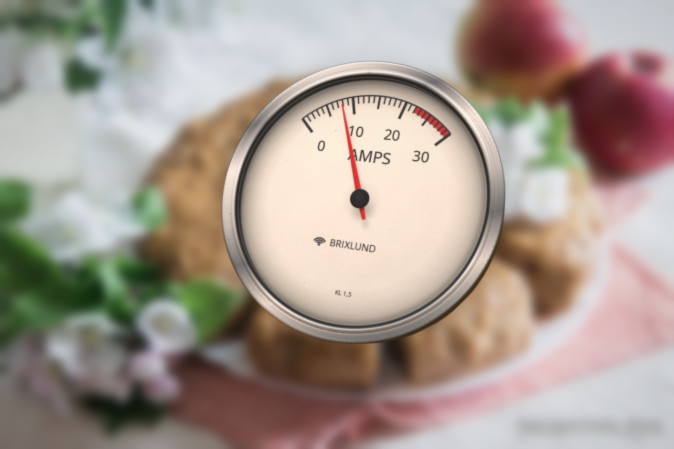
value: {"value": 8, "unit": "A"}
